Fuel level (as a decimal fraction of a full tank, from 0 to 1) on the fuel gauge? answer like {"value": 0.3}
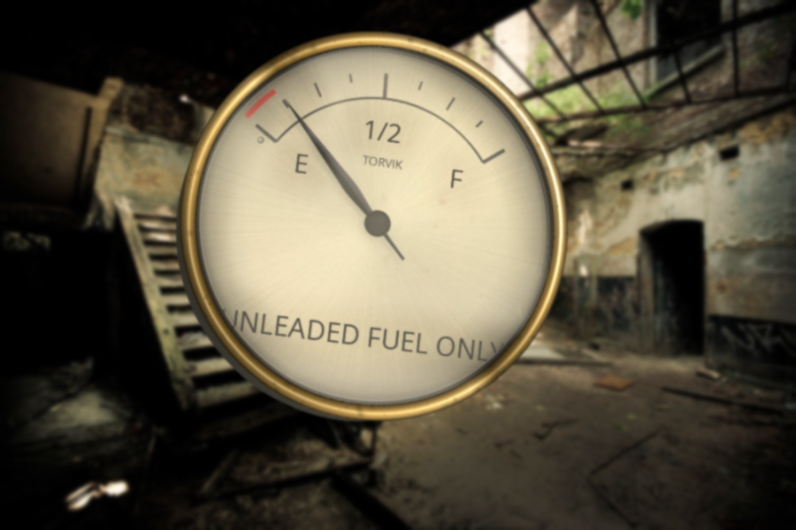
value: {"value": 0.125}
